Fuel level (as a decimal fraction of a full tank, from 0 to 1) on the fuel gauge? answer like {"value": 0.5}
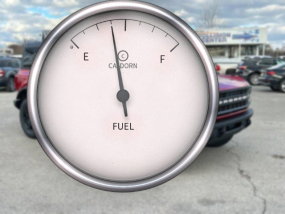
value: {"value": 0.375}
